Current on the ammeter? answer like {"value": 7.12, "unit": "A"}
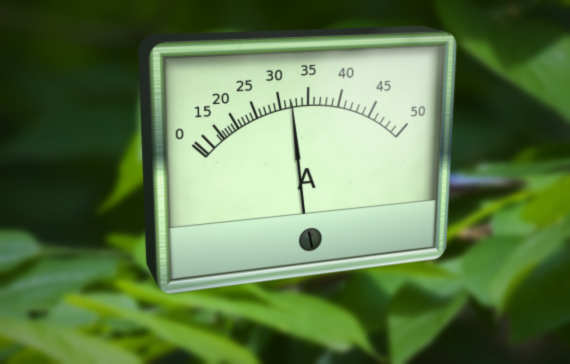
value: {"value": 32, "unit": "A"}
